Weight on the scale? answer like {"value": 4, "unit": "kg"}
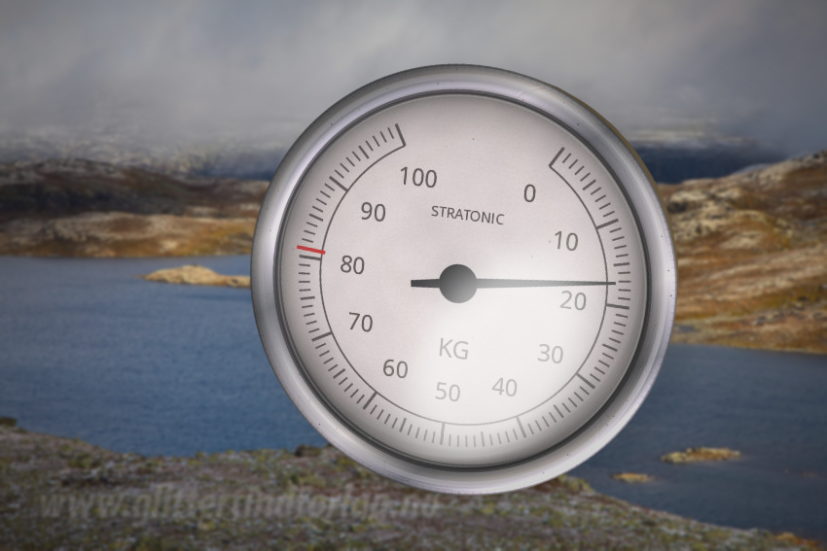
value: {"value": 17, "unit": "kg"}
